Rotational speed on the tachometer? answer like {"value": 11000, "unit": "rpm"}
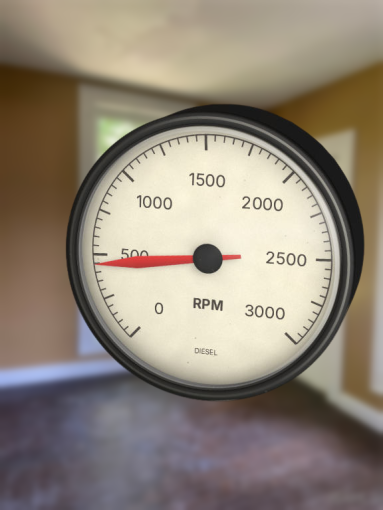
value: {"value": 450, "unit": "rpm"}
